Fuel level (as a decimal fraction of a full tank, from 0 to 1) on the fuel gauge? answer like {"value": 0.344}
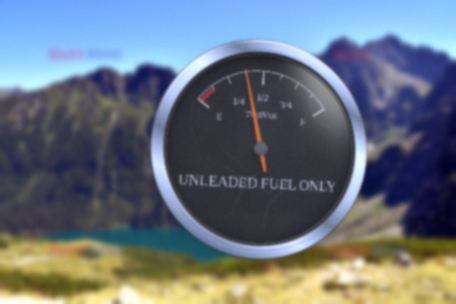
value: {"value": 0.375}
